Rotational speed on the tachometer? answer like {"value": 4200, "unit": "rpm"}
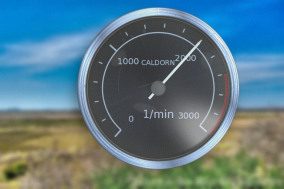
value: {"value": 2000, "unit": "rpm"}
